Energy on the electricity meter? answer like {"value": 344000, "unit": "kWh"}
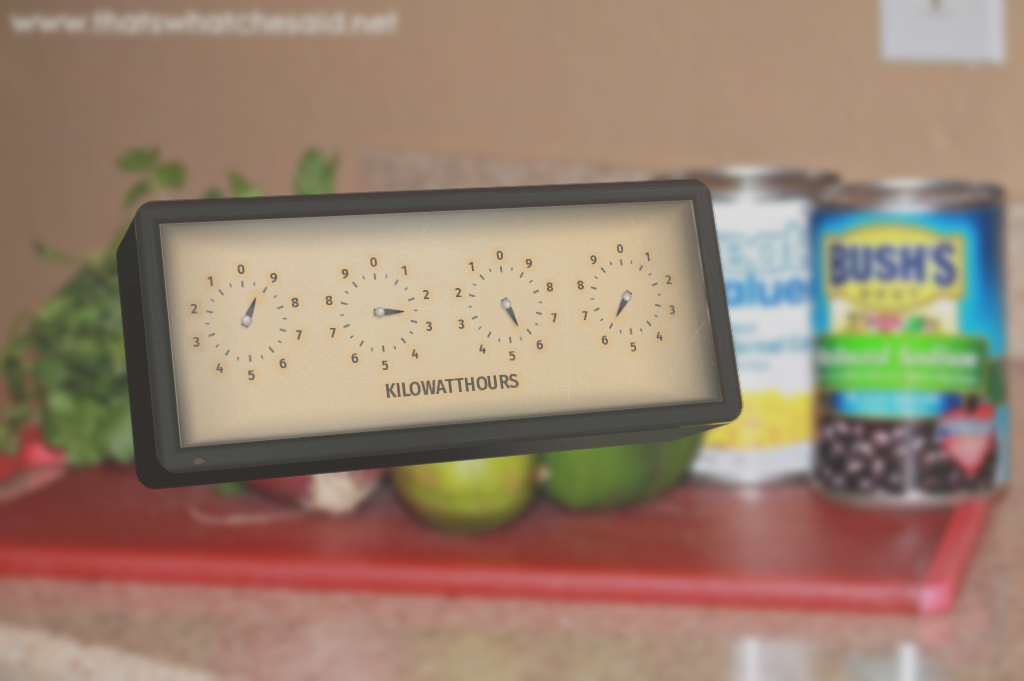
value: {"value": 9256, "unit": "kWh"}
